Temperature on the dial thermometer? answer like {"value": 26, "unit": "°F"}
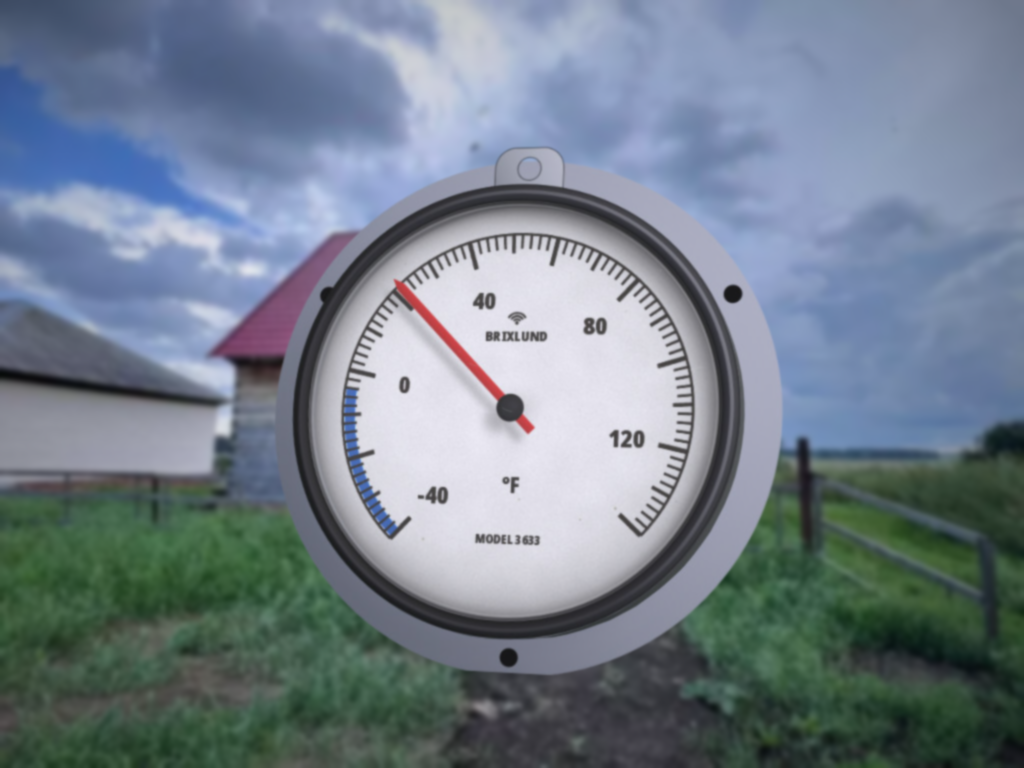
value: {"value": 22, "unit": "°F"}
